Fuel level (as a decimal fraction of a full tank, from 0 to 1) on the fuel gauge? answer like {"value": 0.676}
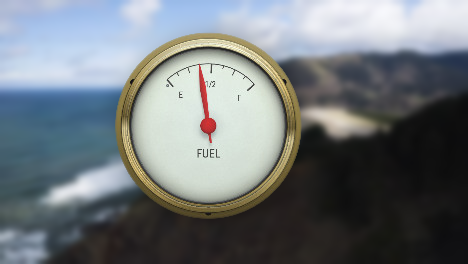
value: {"value": 0.375}
